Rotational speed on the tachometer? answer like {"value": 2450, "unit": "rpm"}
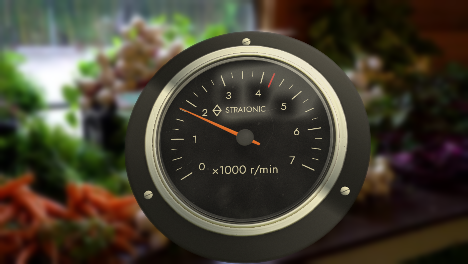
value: {"value": 1750, "unit": "rpm"}
